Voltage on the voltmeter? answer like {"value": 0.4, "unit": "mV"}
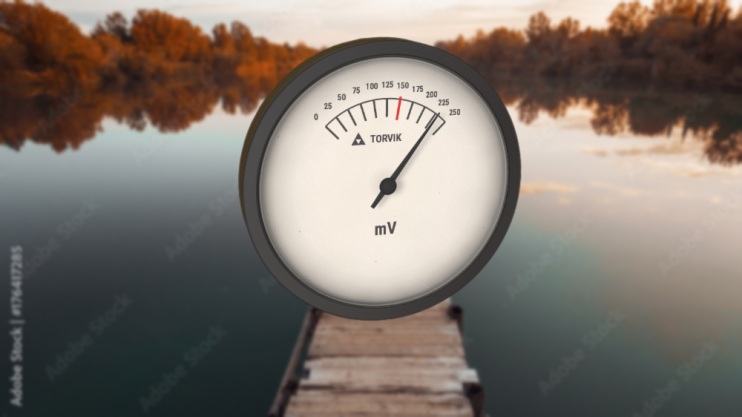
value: {"value": 225, "unit": "mV"}
